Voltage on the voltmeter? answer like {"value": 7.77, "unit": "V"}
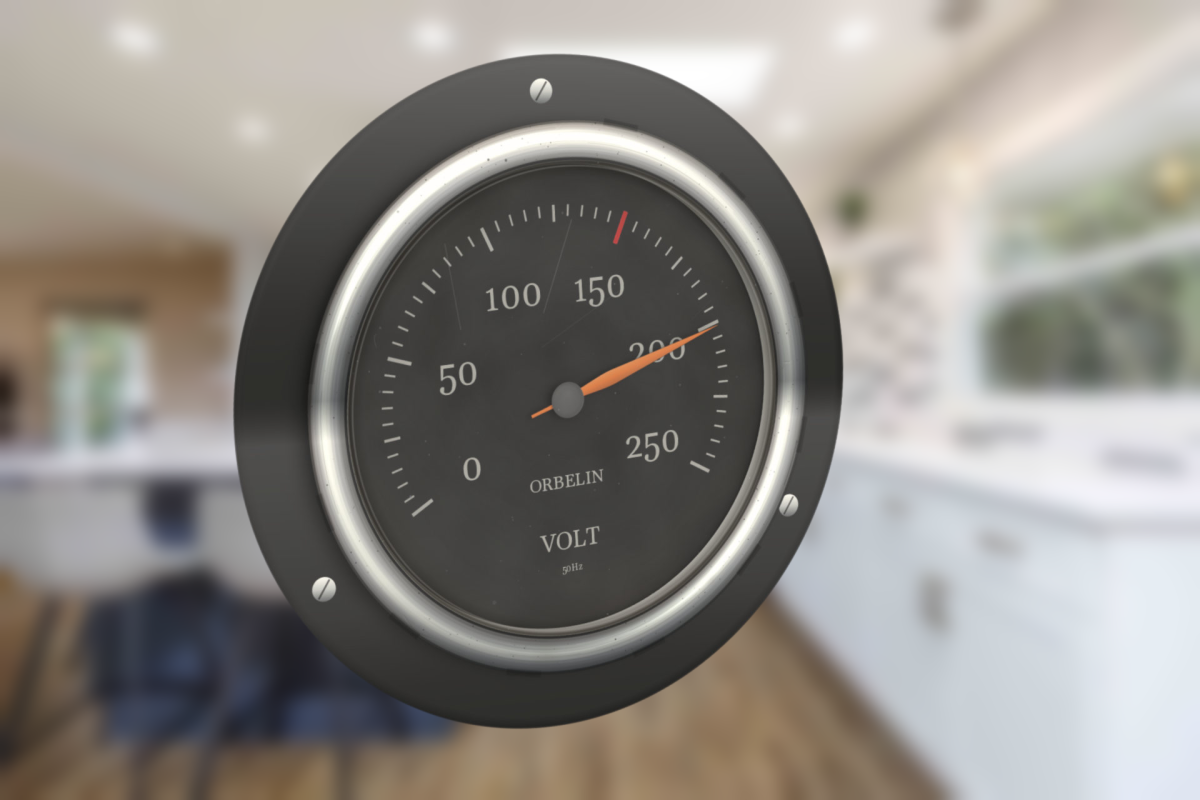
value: {"value": 200, "unit": "V"}
